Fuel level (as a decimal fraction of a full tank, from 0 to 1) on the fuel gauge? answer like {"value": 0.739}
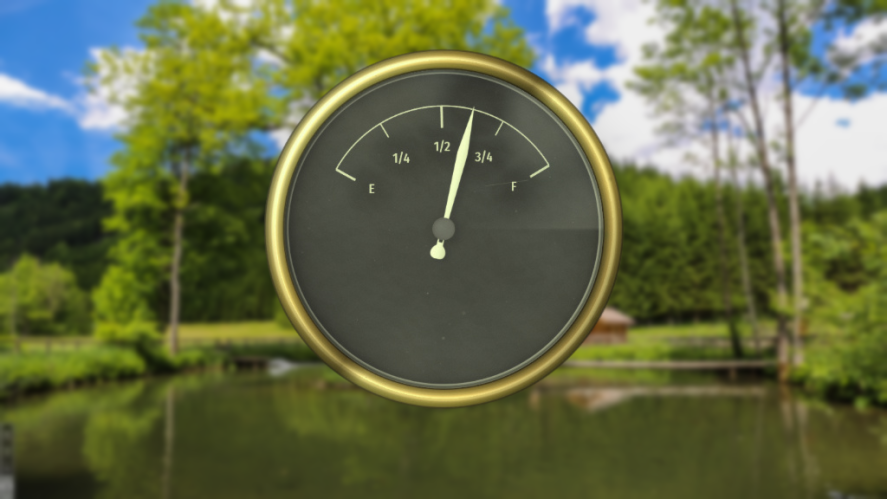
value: {"value": 0.625}
